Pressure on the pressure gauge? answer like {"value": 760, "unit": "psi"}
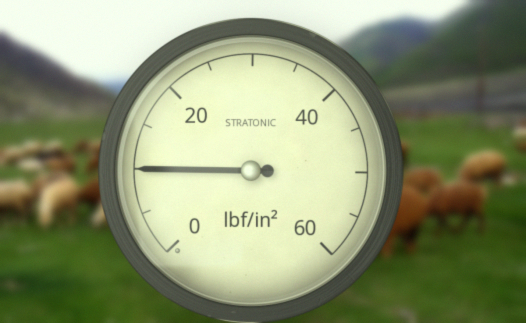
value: {"value": 10, "unit": "psi"}
